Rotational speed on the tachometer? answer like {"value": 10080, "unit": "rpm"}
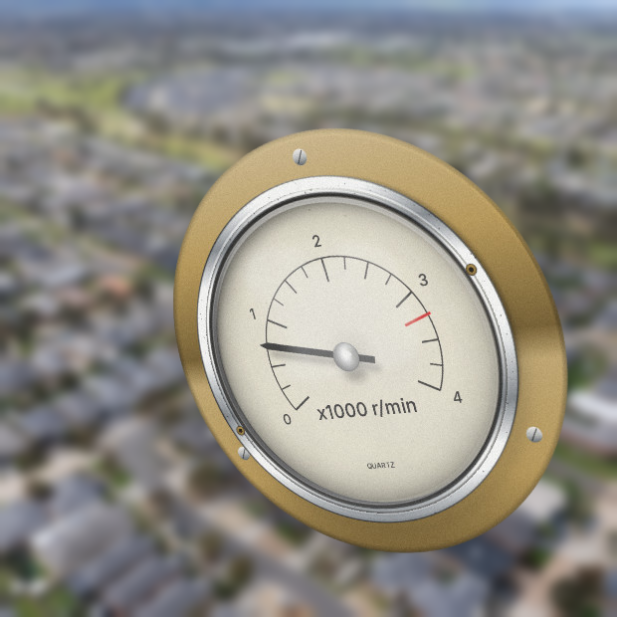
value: {"value": 750, "unit": "rpm"}
